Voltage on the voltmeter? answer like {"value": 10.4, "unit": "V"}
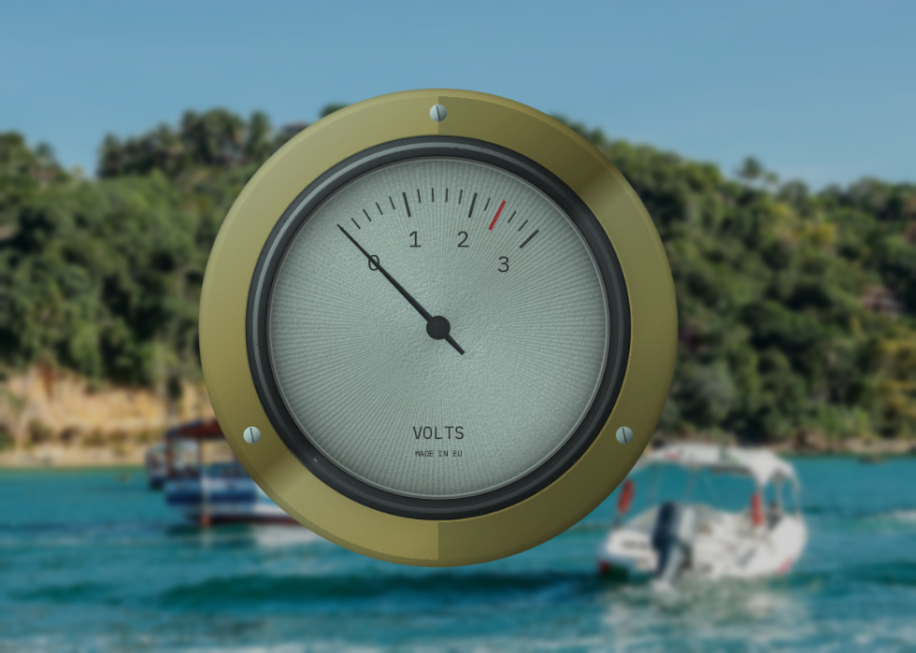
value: {"value": 0, "unit": "V"}
